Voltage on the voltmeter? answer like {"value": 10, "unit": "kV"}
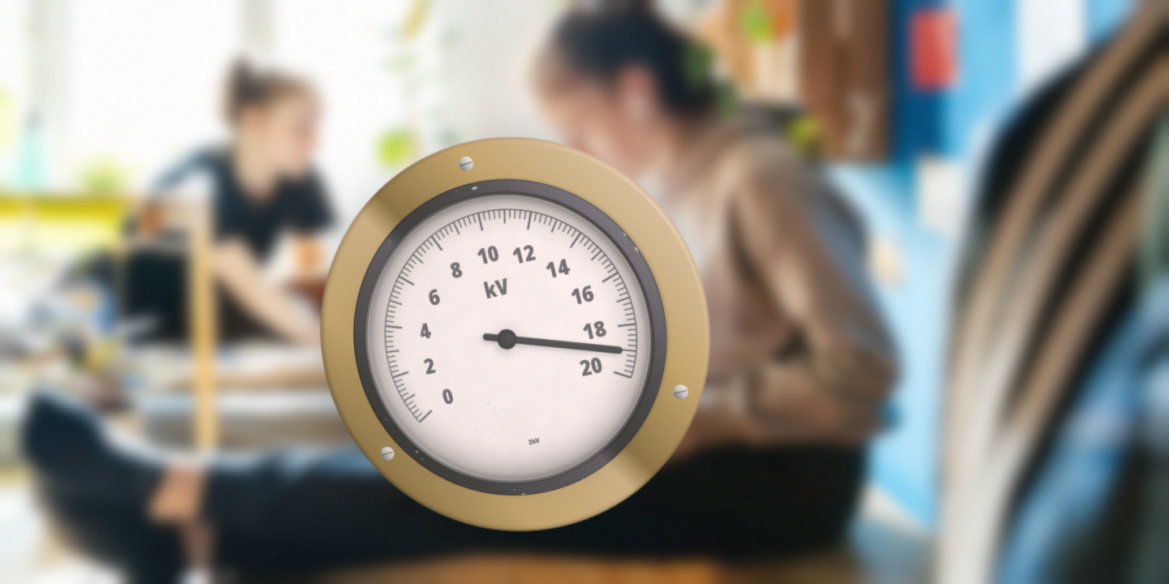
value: {"value": 19, "unit": "kV"}
